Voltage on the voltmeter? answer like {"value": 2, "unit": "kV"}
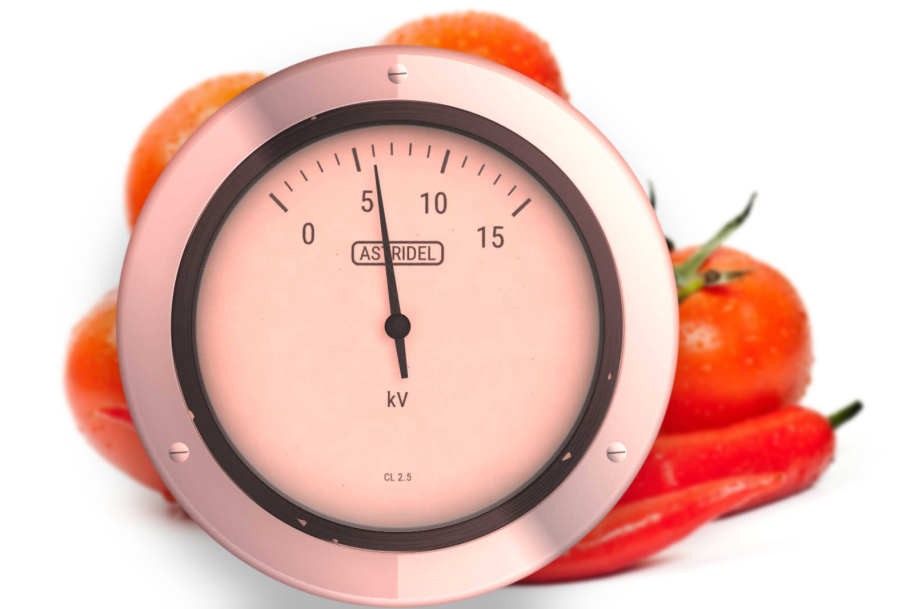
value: {"value": 6, "unit": "kV"}
